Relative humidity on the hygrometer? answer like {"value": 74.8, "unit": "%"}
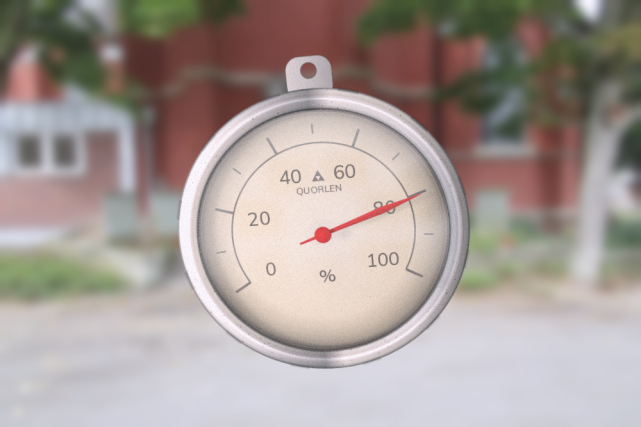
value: {"value": 80, "unit": "%"}
